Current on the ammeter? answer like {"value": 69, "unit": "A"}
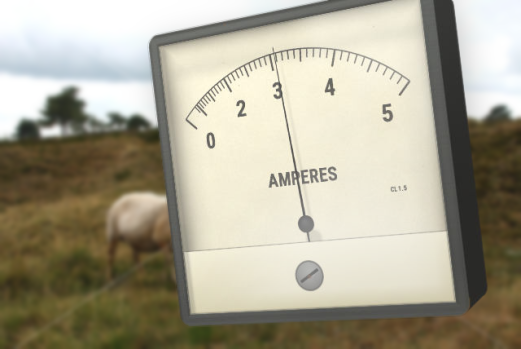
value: {"value": 3.1, "unit": "A"}
